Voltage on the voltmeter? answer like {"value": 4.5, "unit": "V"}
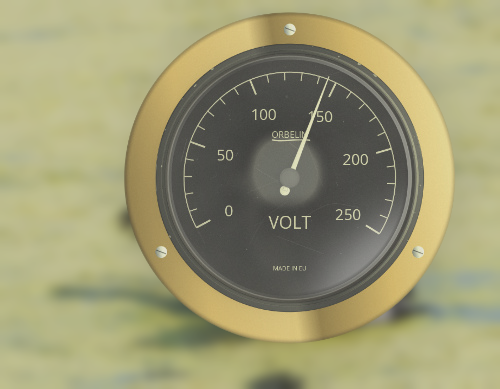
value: {"value": 145, "unit": "V"}
